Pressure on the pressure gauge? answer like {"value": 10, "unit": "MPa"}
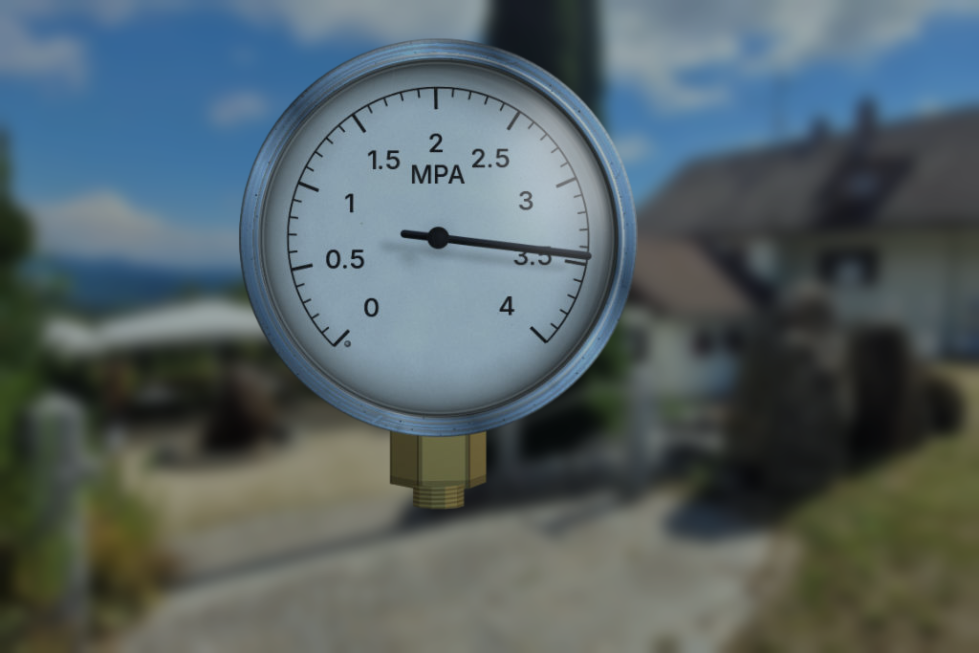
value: {"value": 3.45, "unit": "MPa"}
